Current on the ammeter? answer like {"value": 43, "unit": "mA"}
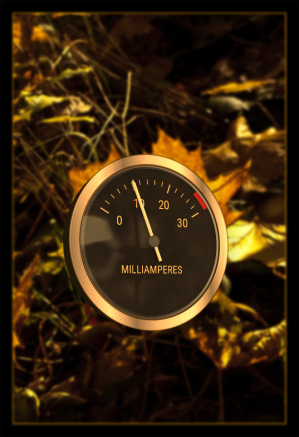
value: {"value": 10, "unit": "mA"}
